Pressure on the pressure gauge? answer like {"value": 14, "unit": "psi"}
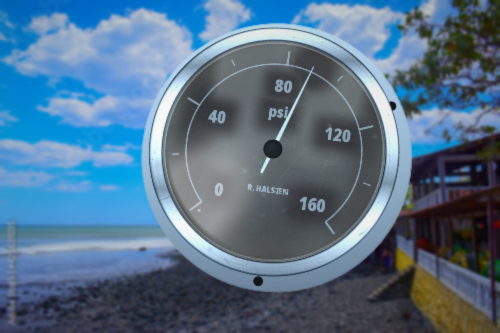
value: {"value": 90, "unit": "psi"}
